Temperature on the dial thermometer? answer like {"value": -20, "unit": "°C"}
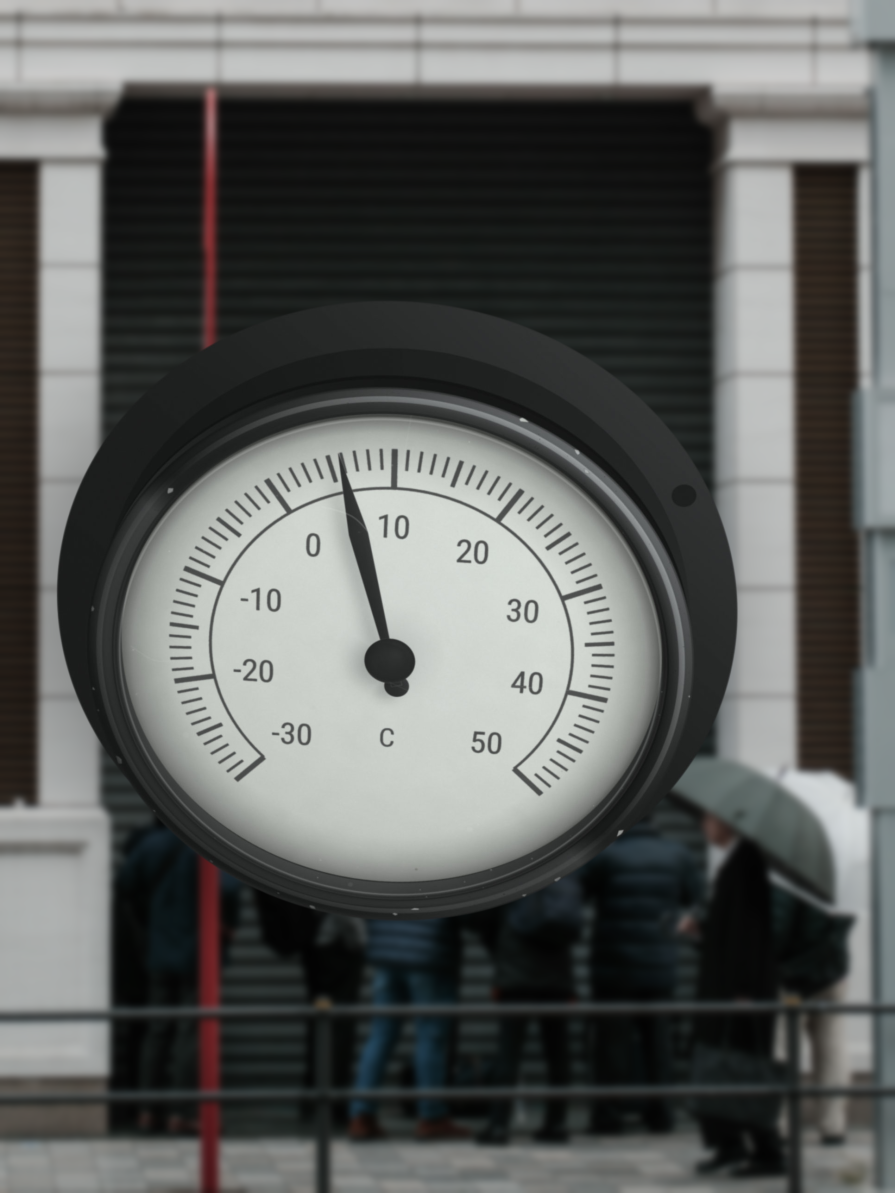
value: {"value": 6, "unit": "°C"}
